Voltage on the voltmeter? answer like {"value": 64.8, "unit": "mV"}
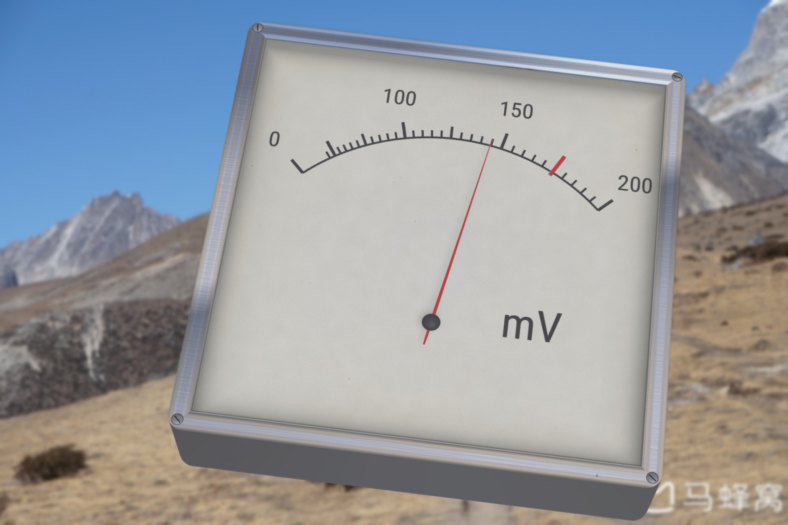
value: {"value": 145, "unit": "mV"}
